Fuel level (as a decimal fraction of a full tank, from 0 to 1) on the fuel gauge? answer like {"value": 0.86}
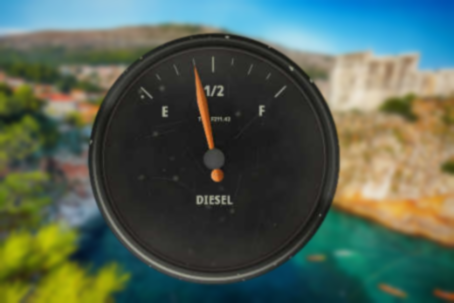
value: {"value": 0.375}
